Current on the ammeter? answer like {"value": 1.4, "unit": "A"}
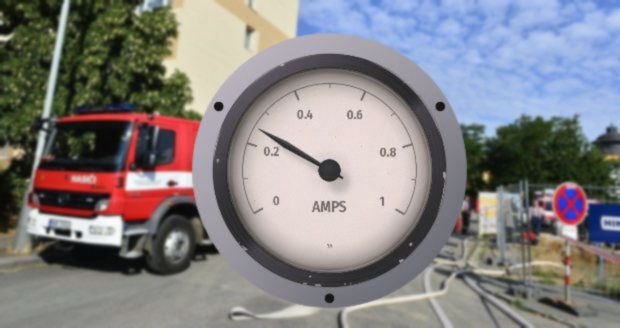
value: {"value": 0.25, "unit": "A"}
